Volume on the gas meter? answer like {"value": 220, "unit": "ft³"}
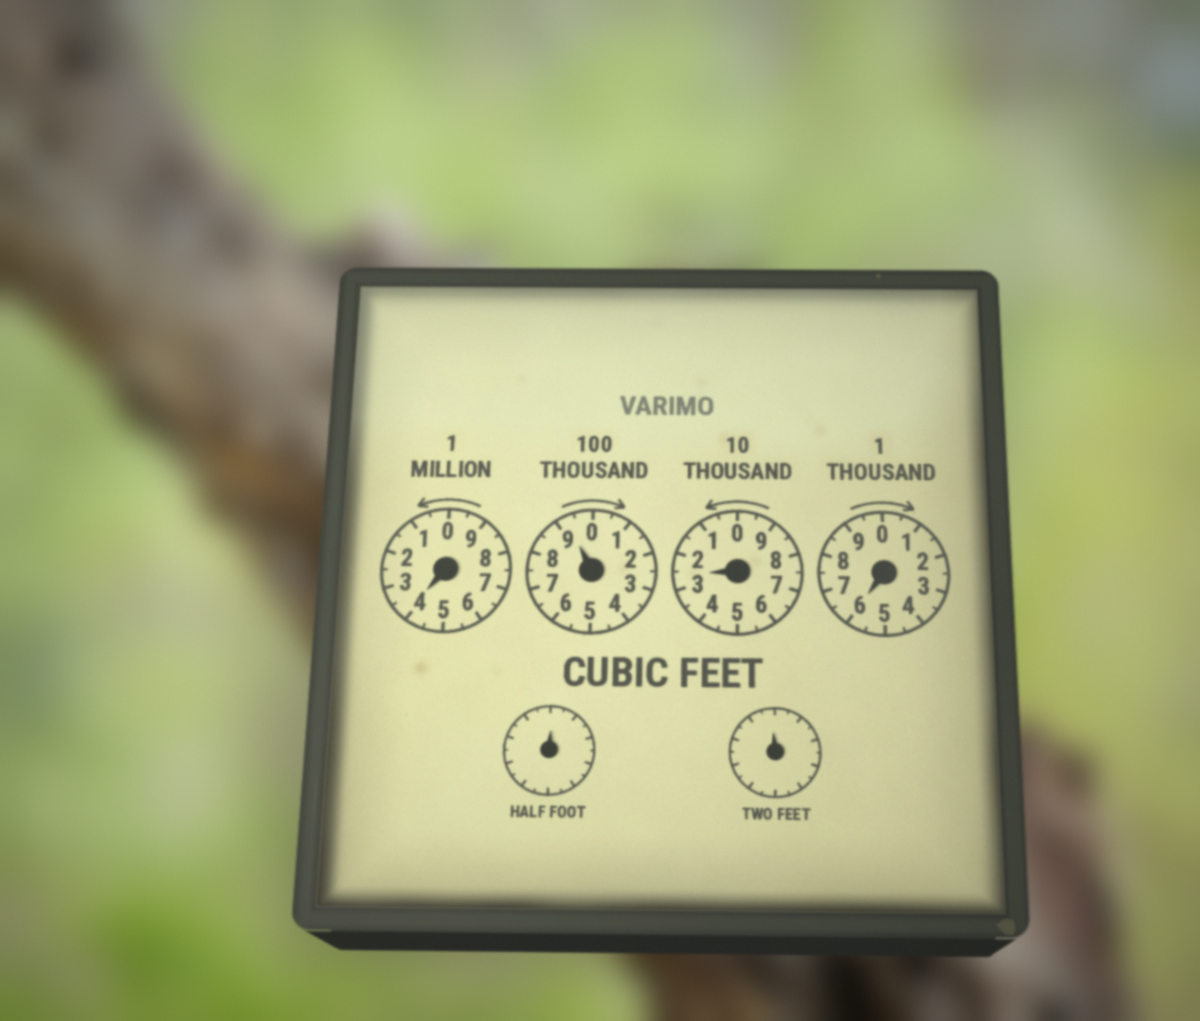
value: {"value": 392600, "unit": "ft³"}
